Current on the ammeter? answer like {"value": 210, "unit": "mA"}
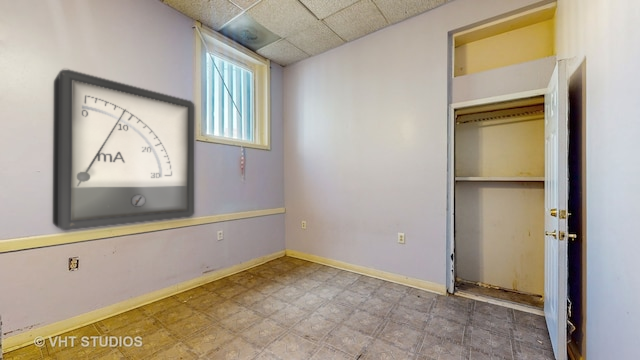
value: {"value": 8, "unit": "mA"}
